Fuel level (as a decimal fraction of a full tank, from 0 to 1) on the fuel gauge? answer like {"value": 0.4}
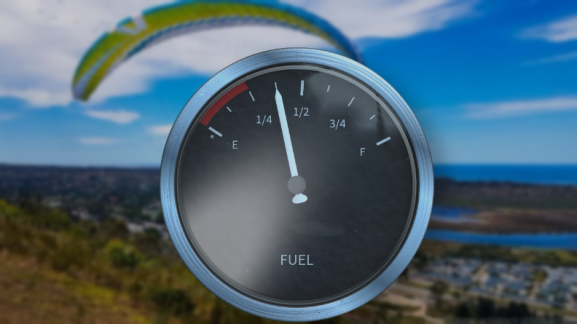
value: {"value": 0.375}
